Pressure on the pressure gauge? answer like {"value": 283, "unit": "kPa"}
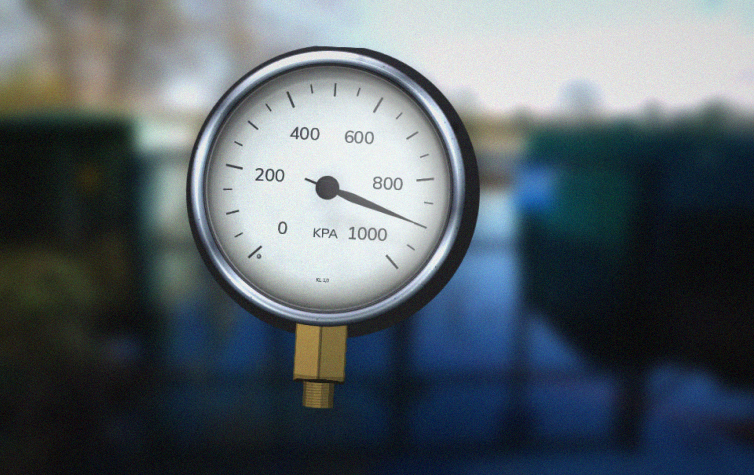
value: {"value": 900, "unit": "kPa"}
